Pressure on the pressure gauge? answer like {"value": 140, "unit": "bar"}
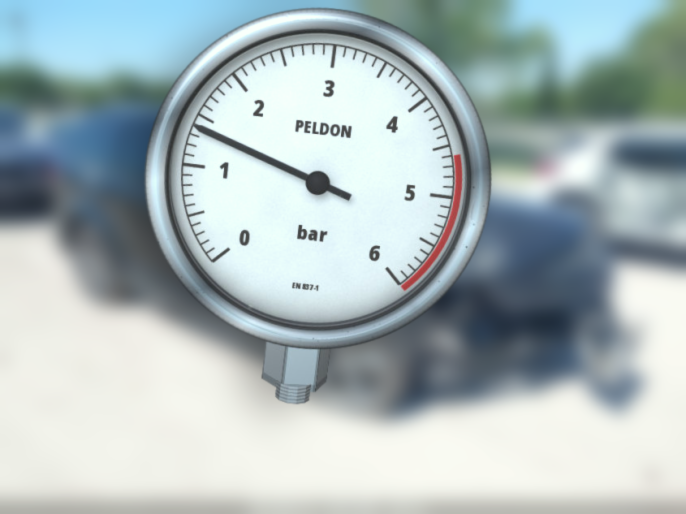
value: {"value": 1.4, "unit": "bar"}
